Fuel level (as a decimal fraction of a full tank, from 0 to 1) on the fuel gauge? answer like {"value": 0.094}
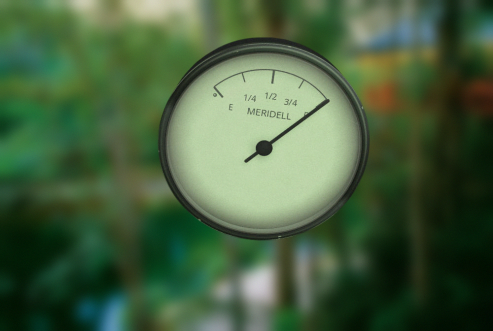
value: {"value": 1}
